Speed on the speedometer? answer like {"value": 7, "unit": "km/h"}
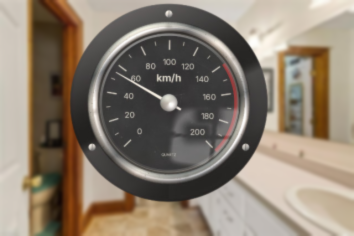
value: {"value": 55, "unit": "km/h"}
